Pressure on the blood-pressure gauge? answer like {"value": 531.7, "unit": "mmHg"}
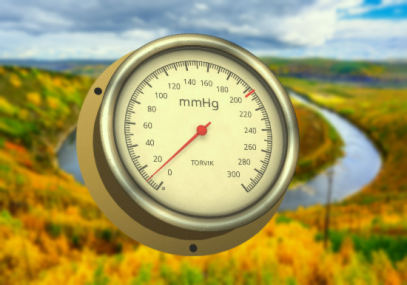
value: {"value": 10, "unit": "mmHg"}
